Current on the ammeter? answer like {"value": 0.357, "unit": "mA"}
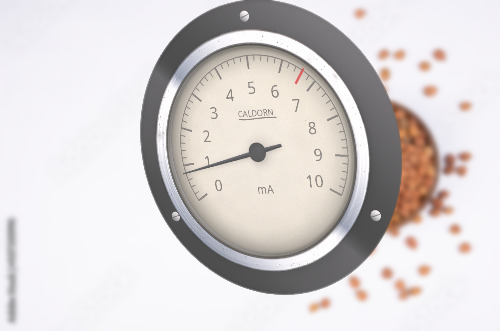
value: {"value": 0.8, "unit": "mA"}
